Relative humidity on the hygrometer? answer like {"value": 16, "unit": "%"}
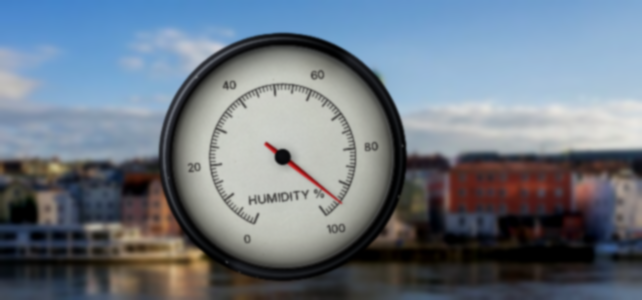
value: {"value": 95, "unit": "%"}
